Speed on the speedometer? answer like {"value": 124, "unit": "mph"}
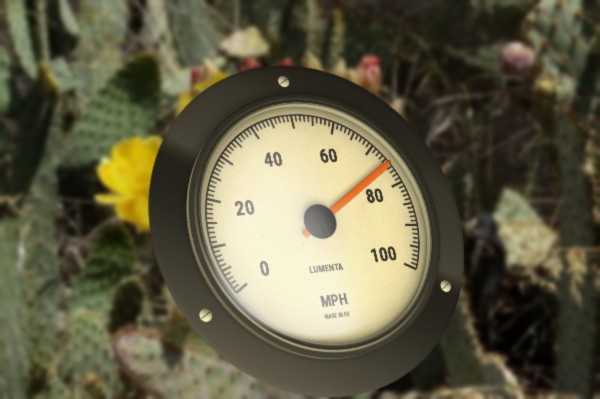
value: {"value": 75, "unit": "mph"}
